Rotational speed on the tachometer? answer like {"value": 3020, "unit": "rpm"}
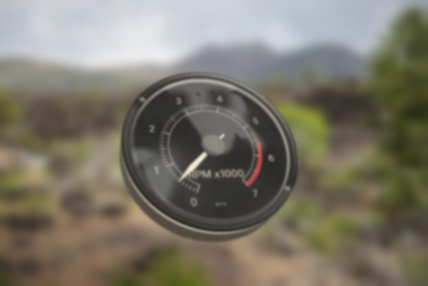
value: {"value": 500, "unit": "rpm"}
